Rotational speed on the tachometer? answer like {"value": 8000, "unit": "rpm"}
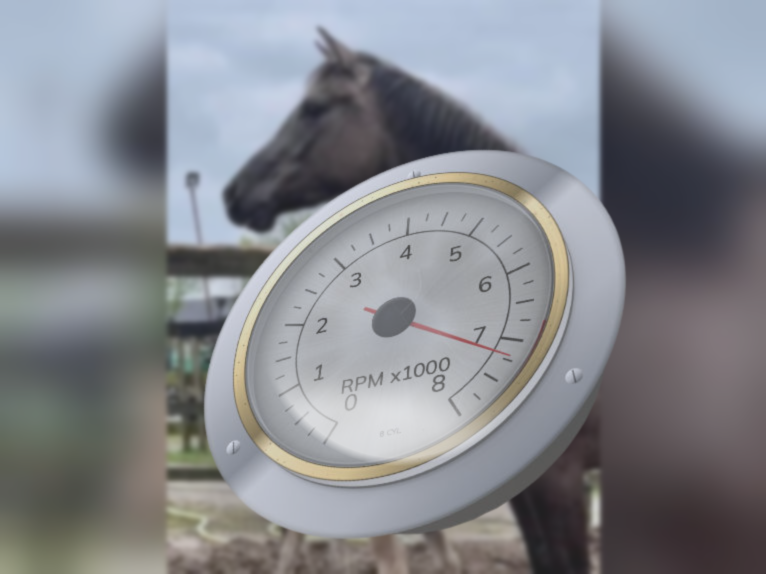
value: {"value": 7250, "unit": "rpm"}
